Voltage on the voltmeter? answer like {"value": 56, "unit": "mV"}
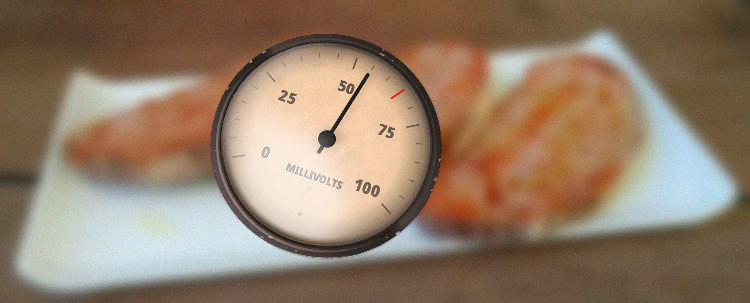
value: {"value": 55, "unit": "mV"}
